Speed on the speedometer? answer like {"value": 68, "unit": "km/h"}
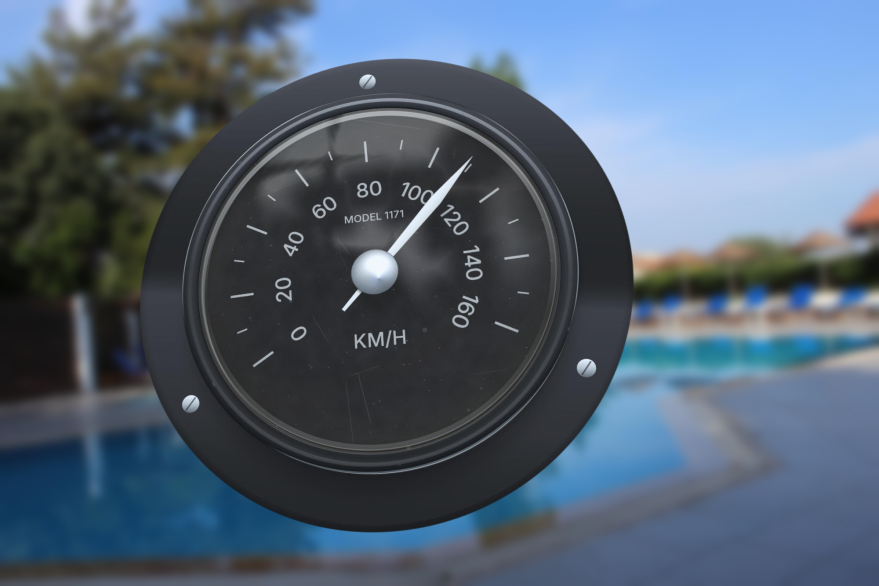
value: {"value": 110, "unit": "km/h"}
